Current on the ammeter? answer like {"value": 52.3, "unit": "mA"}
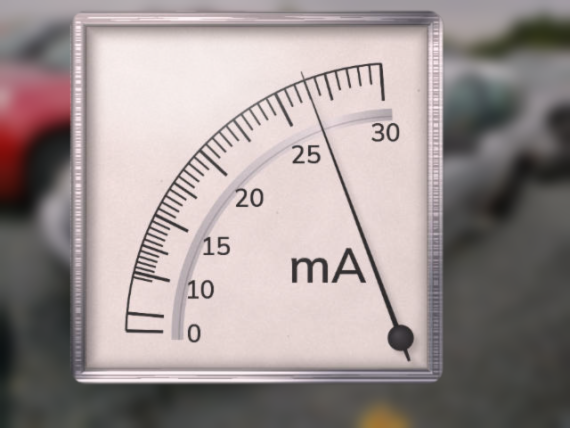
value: {"value": 26.5, "unit": "mA"}
